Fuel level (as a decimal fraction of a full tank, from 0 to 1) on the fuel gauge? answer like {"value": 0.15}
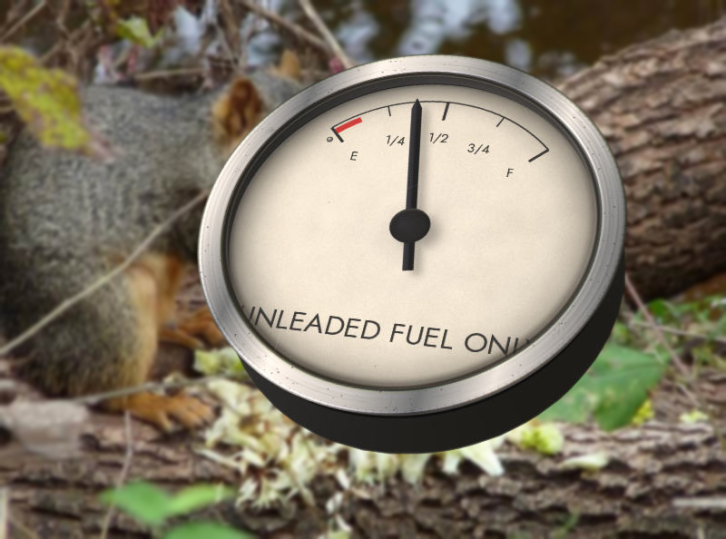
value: {"value": 0.375}
